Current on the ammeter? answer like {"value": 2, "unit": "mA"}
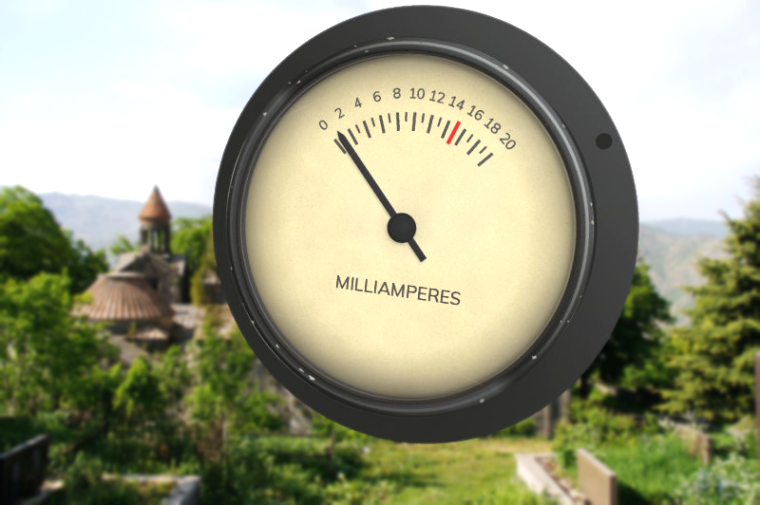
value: {"value": 1, "unit": "mA"}
